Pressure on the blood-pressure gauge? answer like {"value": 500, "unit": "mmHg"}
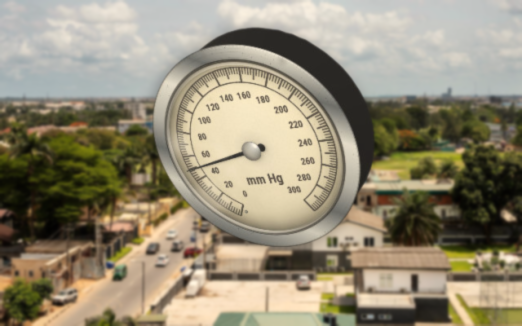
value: {"value": 50, "unit": "mmHg"}
